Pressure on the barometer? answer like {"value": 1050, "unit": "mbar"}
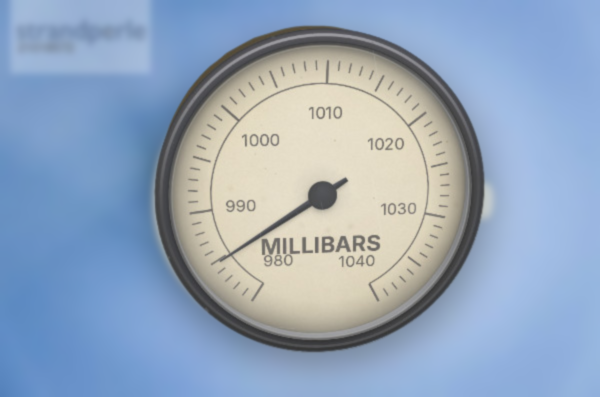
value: {"value": 985, "unit": "mbar"}
